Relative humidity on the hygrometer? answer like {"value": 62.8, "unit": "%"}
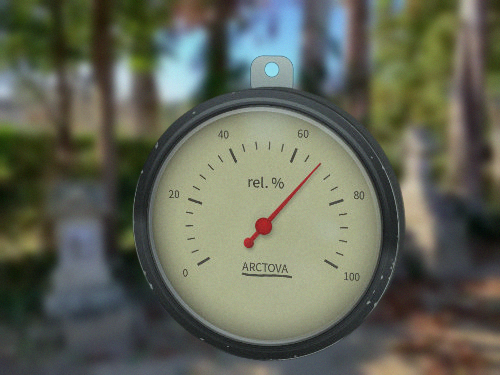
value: {"value": 68, "unit": "%"}
